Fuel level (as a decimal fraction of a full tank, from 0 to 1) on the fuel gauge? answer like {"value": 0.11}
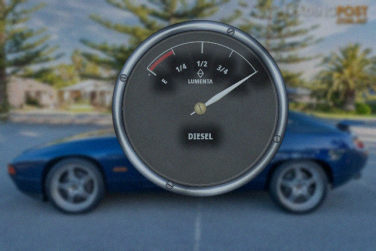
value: {"value": 1}
